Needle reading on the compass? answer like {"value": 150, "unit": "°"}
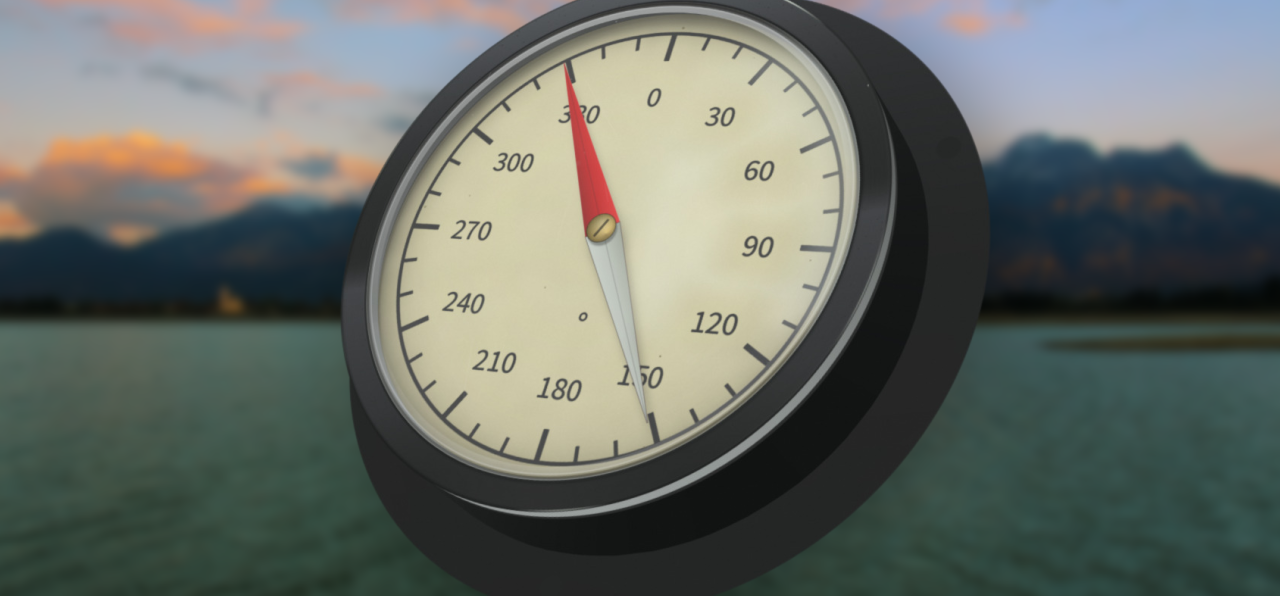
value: {"value": 330, "unit": "°"}
